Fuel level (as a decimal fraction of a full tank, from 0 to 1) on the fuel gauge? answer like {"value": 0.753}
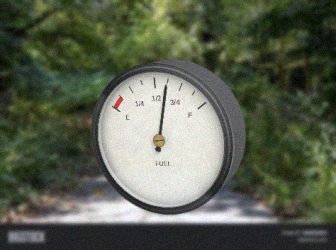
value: {"value": 0.625}
